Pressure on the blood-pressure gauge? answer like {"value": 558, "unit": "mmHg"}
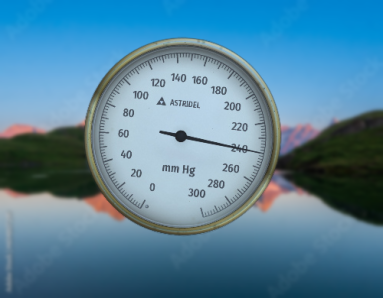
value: {"value": 240, "unit": "mmHg"}
